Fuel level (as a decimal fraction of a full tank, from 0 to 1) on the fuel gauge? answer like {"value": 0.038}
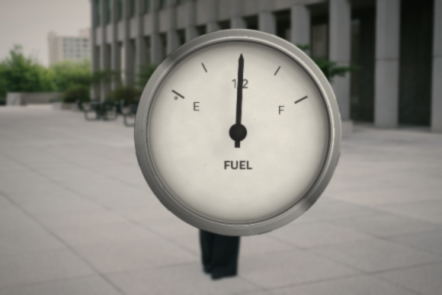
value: {"value": 0.5}
